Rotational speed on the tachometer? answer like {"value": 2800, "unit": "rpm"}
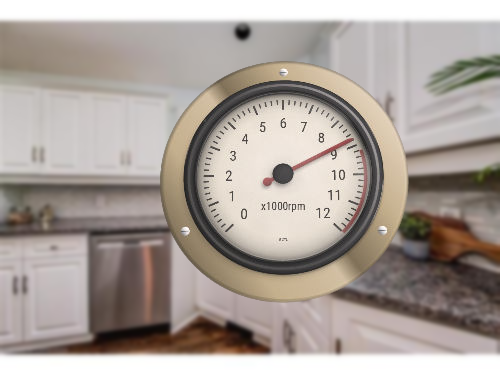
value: {"value": 8800, "unit": "rpm"}
